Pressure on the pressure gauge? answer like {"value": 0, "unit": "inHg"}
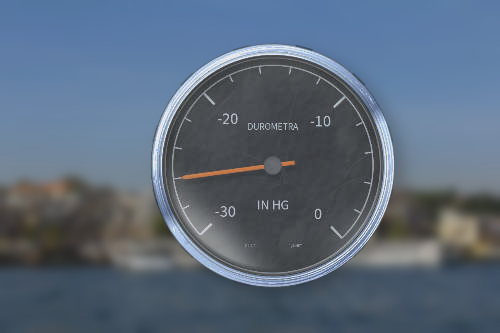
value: {"value": -26, "unit": "inHg"}
